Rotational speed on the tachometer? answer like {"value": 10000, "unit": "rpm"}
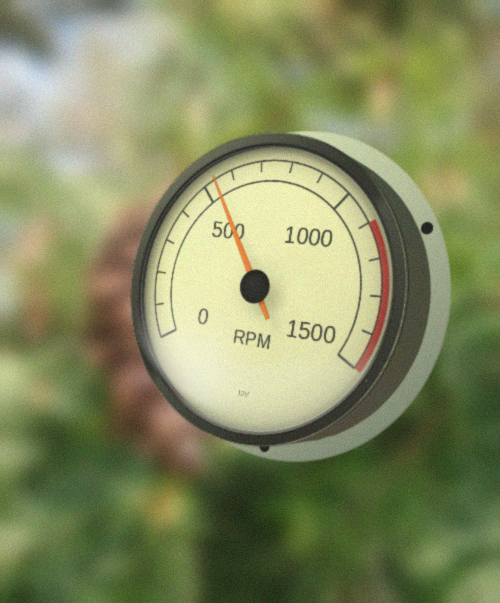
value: {"value": 550, "unit": "rpm"}
